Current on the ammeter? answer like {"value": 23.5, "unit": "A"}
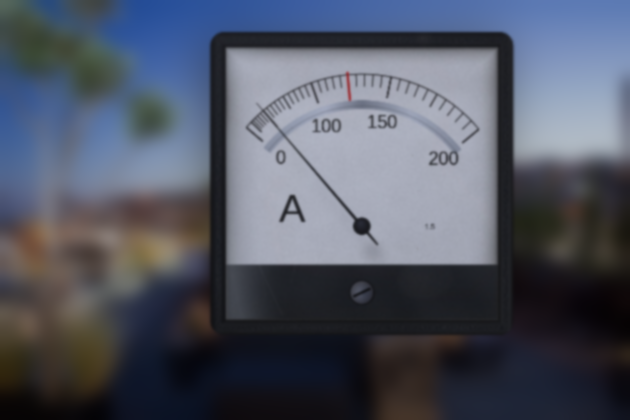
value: {"value": 50, "unit": "A"}
